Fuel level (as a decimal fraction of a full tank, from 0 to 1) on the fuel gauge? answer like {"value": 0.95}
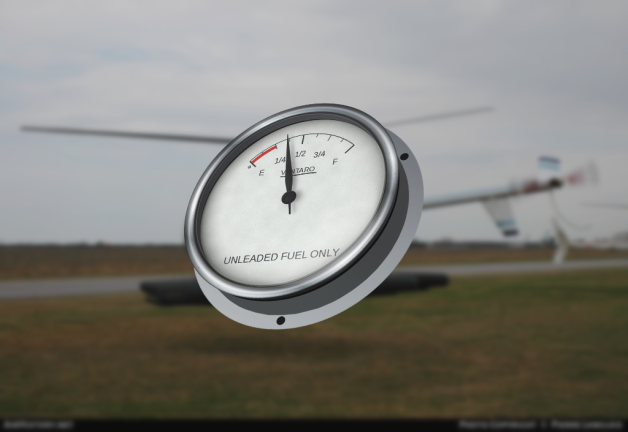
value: {"value": 0.375}
